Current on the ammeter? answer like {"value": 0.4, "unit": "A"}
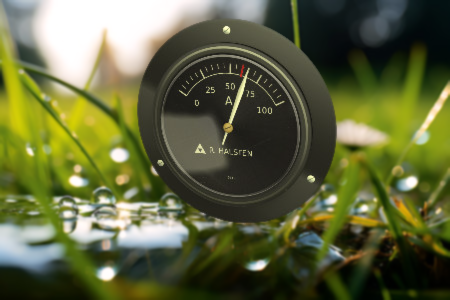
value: {"value": 65, "unit": "A"}
